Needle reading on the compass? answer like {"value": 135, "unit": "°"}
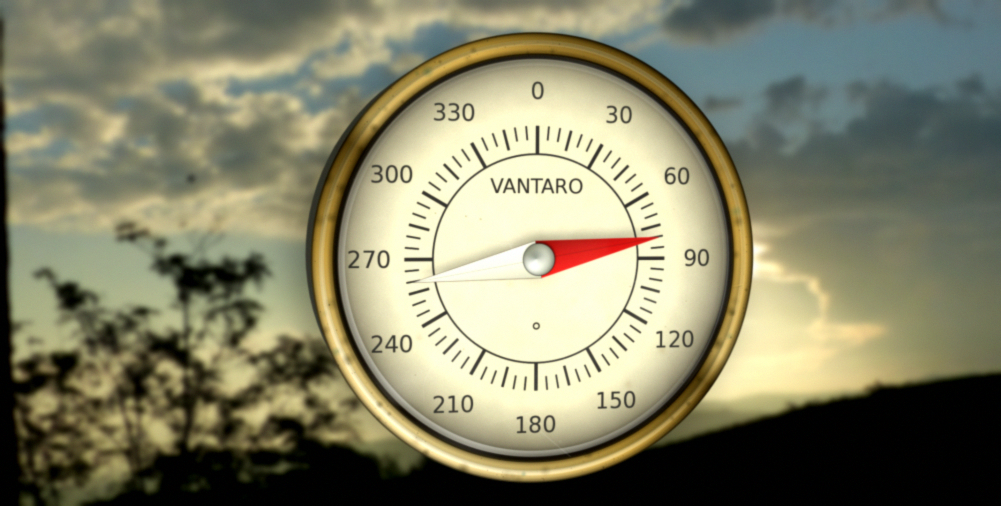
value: {"value": 80, "unit": "°"}
